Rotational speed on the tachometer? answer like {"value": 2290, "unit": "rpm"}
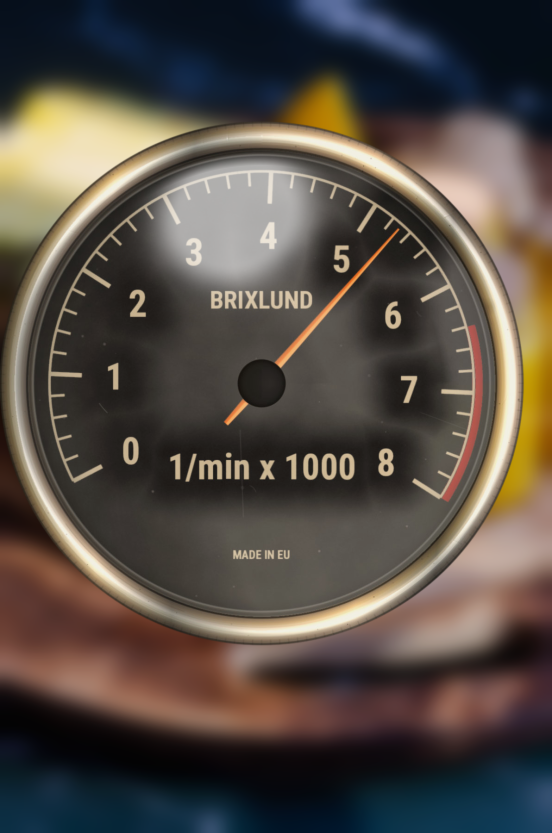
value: {"value": 5300, "unit": "rpm"}
